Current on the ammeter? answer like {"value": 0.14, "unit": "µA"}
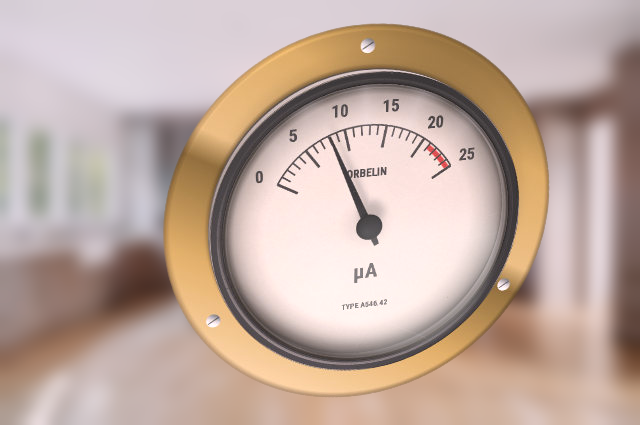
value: {"value": 8, "unit": "µA"}
